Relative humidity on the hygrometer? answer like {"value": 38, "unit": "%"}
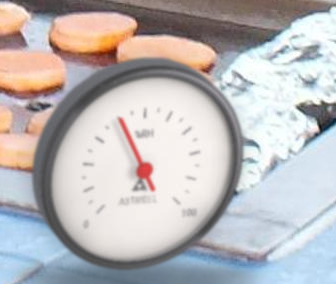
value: {"value": 40, "unit": "%"}
